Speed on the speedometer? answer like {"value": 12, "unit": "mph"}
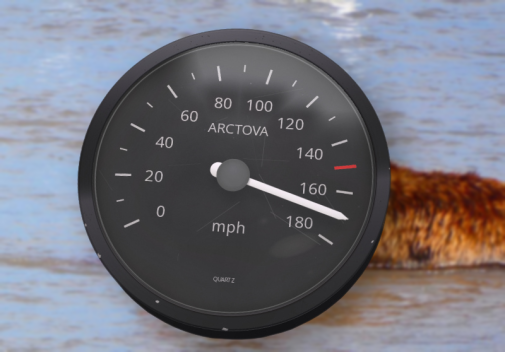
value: {"value": 170, "unit": "mph"}
